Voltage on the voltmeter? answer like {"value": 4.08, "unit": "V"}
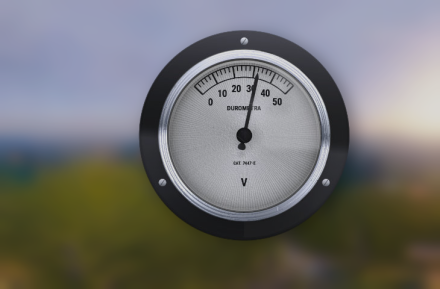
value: {"value": 32, "unit": "V"}
